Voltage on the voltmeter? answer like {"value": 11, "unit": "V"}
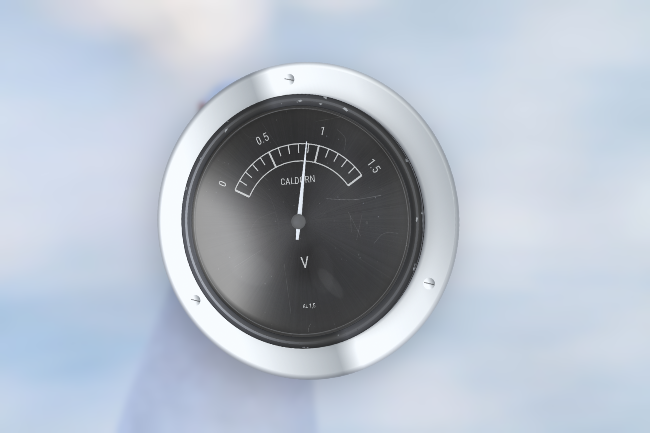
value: {"value": 0.9, "unit": "V"}
